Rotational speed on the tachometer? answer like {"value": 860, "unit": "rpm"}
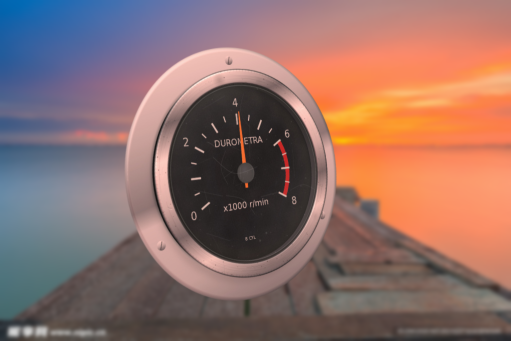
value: {"value": 4000, "unit": "rpm"}
